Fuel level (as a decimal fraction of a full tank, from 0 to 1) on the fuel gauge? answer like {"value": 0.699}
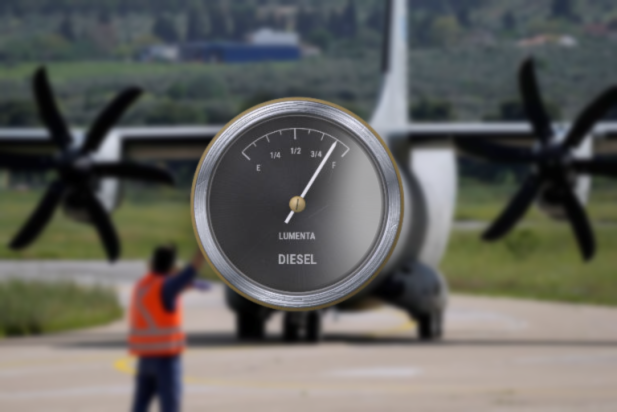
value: {"value": 0.875}
